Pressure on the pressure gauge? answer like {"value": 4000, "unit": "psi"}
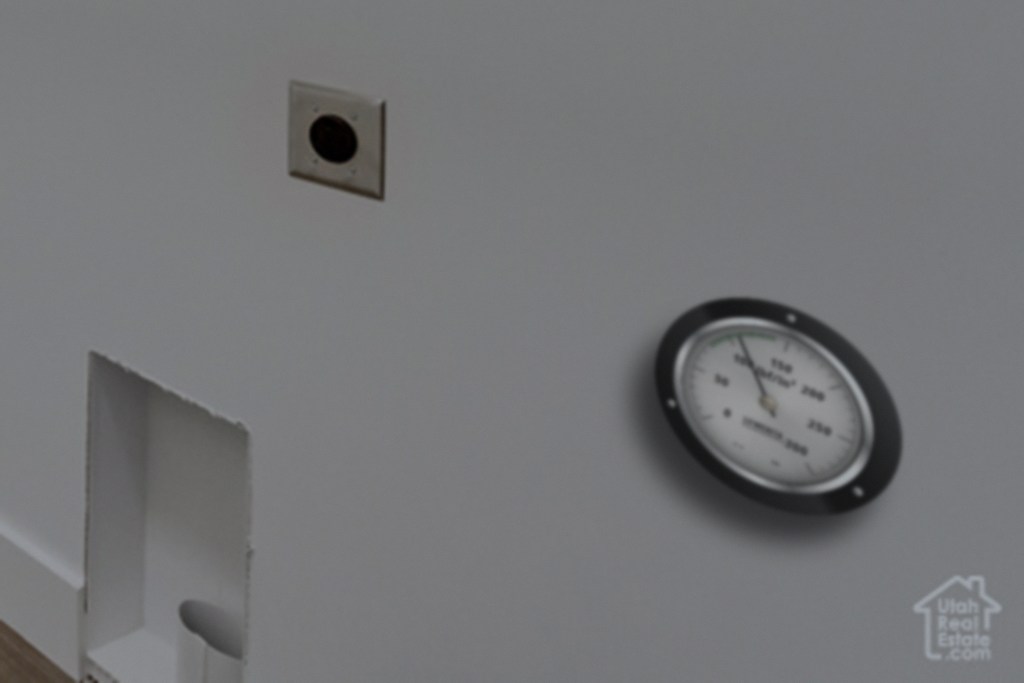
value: {"value": 110, "unit": "psi"}
